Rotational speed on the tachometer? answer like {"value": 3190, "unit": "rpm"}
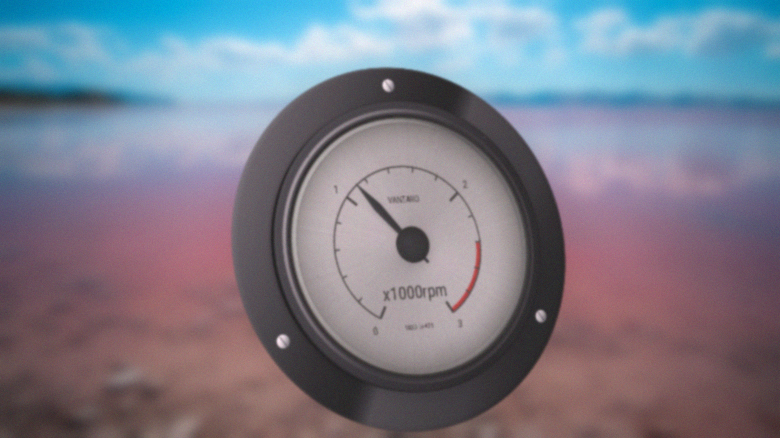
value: {"value": 1100, "unit": "rpm"}
